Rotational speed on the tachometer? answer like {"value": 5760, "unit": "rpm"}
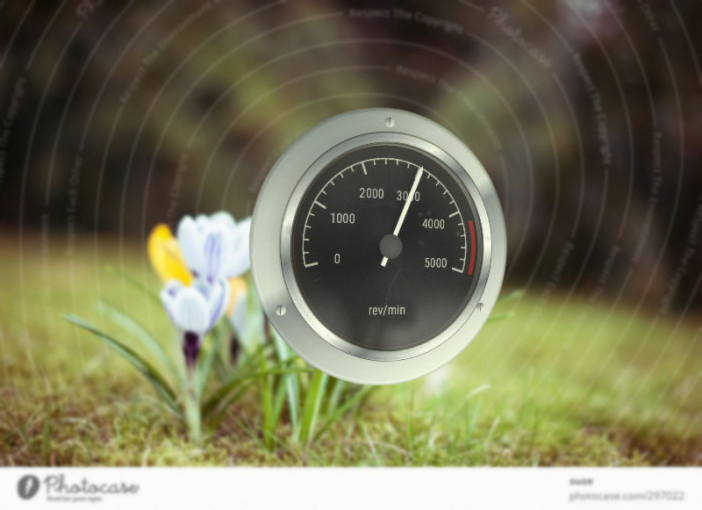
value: {"value": 3000, "unit": "rpm"}
